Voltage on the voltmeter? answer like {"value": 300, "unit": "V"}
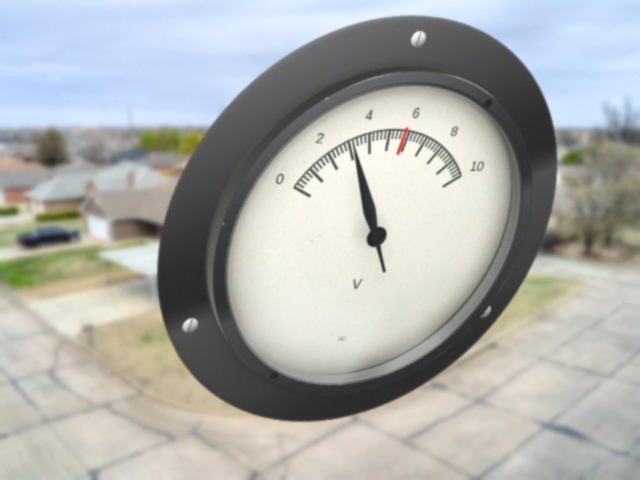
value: {"value": 3, "unit": "V"}
